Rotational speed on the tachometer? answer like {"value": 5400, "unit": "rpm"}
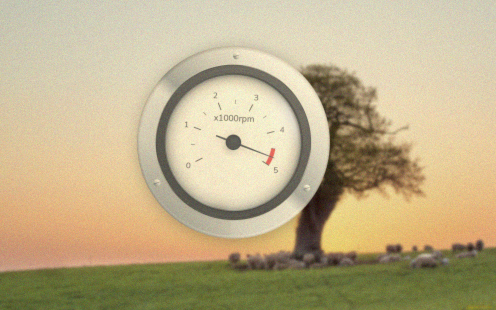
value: {"value": 4750, "unit": "rpm"}
